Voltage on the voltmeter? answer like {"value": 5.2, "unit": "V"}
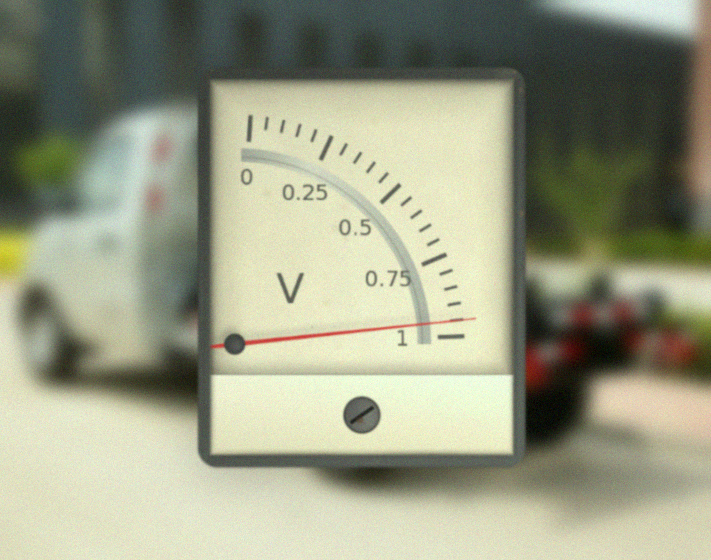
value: {"value": 0.95, "unit": "V"}
